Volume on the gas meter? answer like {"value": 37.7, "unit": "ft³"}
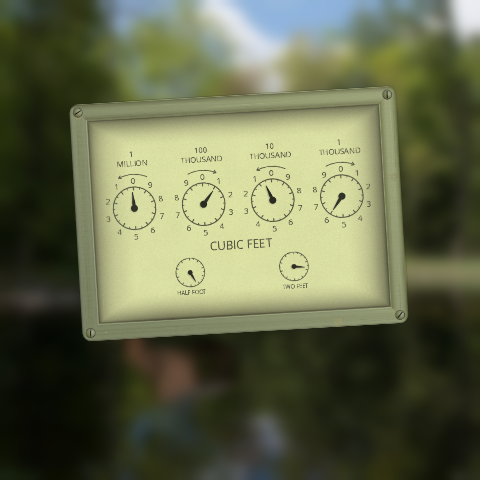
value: {"value": 10600, "unit": "ft³"}
